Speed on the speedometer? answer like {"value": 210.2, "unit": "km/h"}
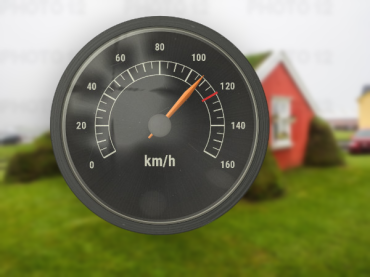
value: {"value": 107.5, "unit": "km/h"}
